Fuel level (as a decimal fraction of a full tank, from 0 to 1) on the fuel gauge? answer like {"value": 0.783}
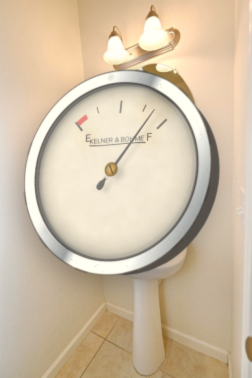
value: {"value": 0.875}
